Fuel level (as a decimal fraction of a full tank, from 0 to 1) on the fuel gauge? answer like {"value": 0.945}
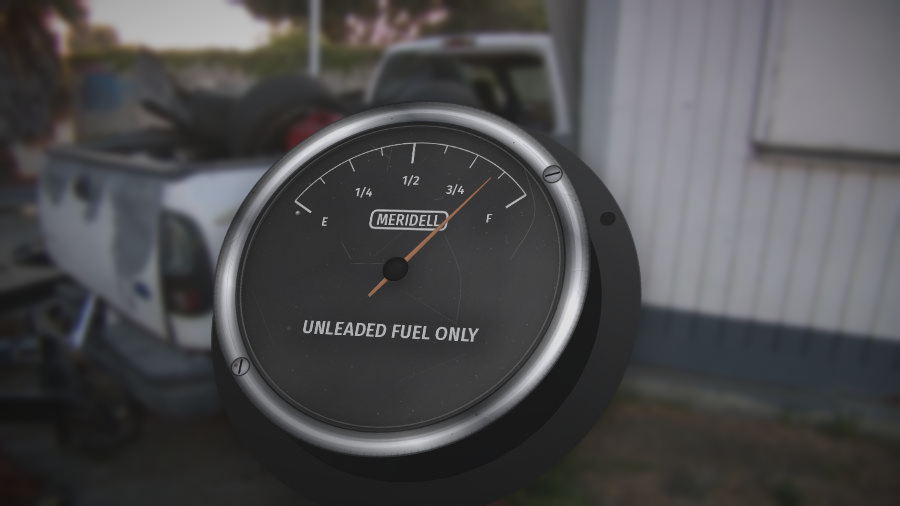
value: {"value": 0.875}
